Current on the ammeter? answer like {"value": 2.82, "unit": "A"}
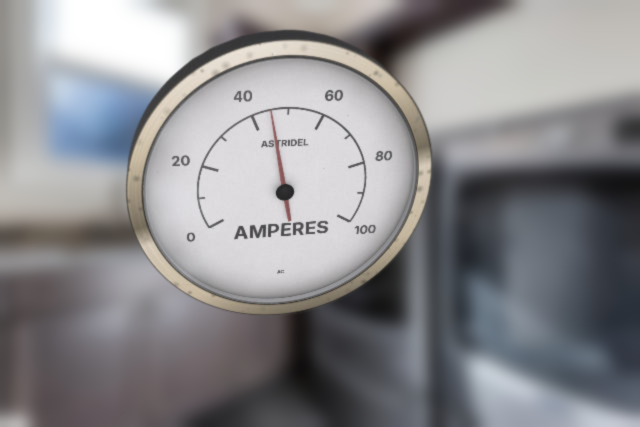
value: {"value": 45, "unit": "A"}
